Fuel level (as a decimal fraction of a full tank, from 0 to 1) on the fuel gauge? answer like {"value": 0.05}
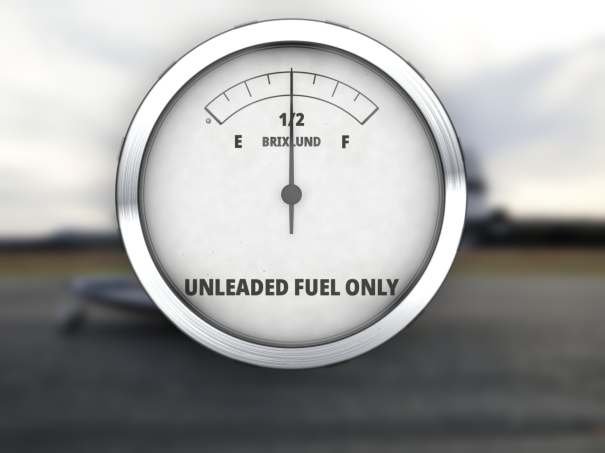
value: {"value": 0.5}
